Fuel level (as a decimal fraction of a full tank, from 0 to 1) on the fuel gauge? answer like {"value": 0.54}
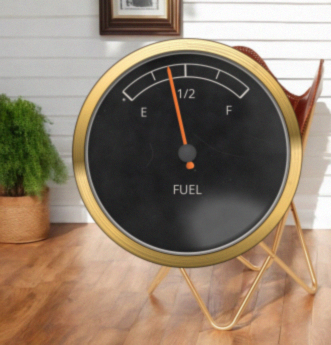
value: {"value": 0.375}
